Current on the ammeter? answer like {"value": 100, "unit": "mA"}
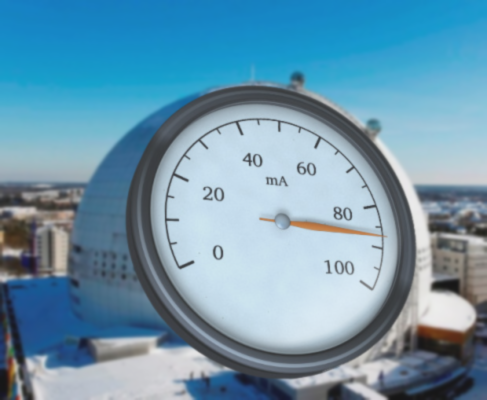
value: {"value": 87.5, "unit": "mA"}
